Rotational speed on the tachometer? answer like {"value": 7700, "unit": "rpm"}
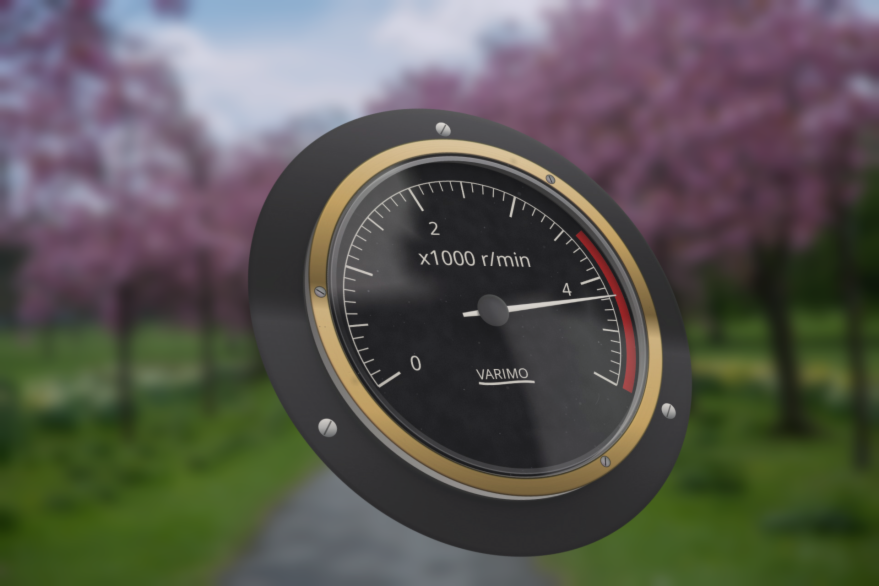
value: {"value": 4200, "unit": "rpm"}
